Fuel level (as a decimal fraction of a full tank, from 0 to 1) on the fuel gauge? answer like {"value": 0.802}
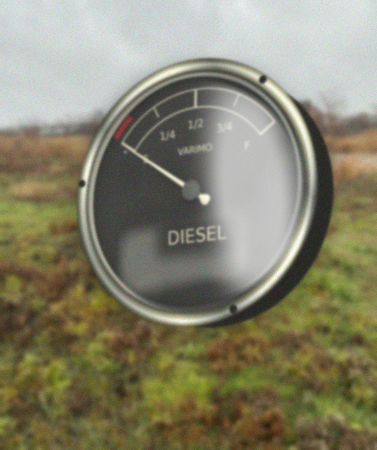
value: {"value": 0}
